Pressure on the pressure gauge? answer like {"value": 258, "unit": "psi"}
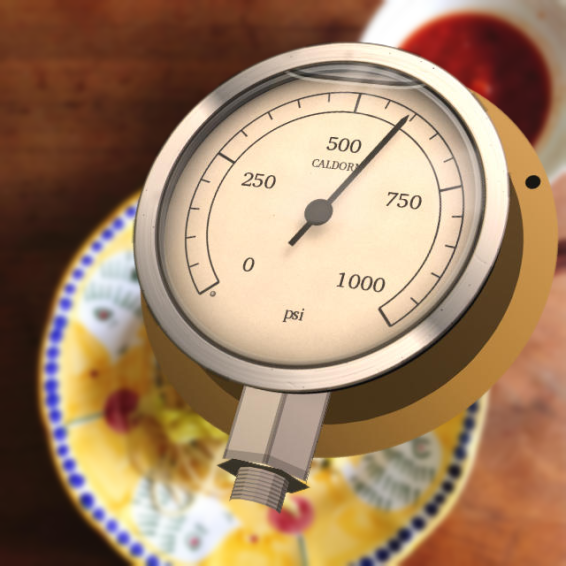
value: {"value": 600, "unit": "psi"}
